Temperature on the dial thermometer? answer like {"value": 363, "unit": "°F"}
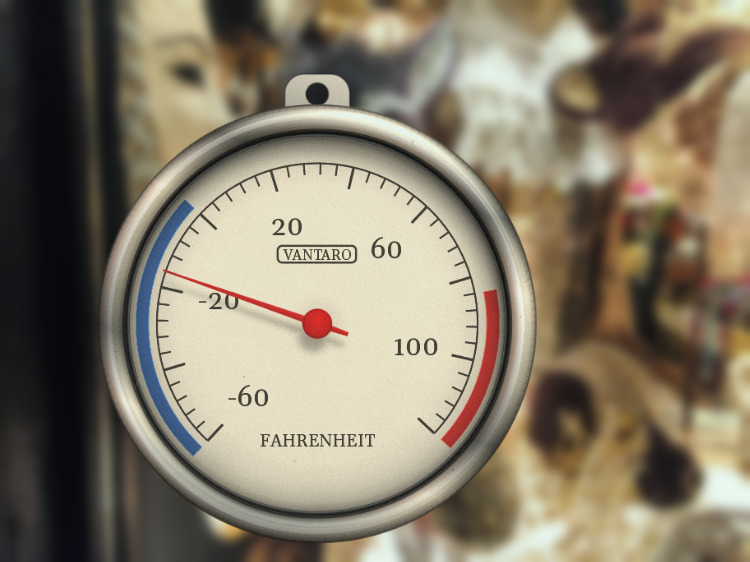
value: {"value": -16, "unit": "°F"}
